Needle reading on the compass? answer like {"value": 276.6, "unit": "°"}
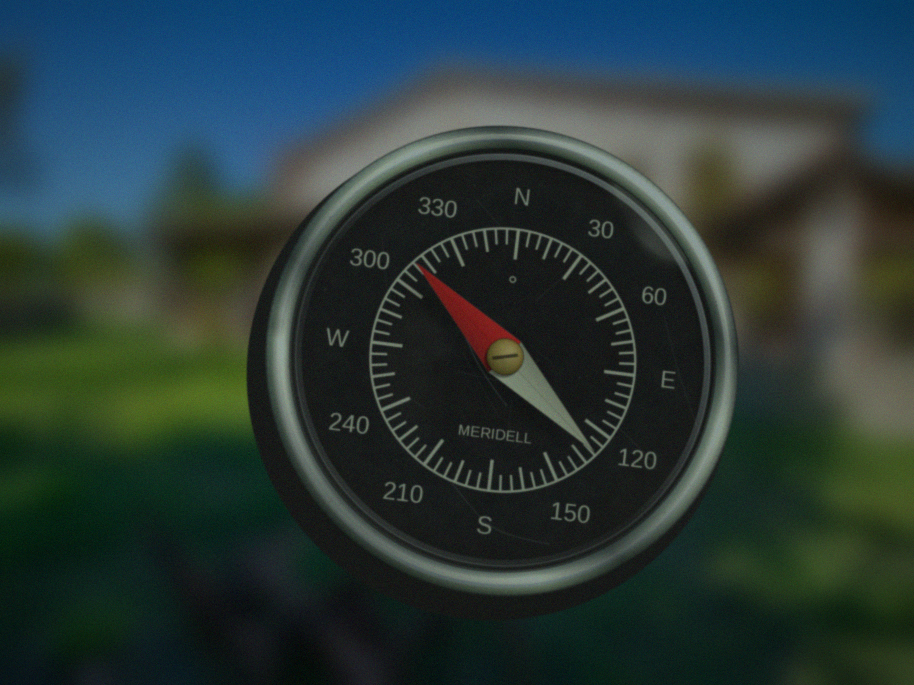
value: {"value": 310, "unit": "°"}
